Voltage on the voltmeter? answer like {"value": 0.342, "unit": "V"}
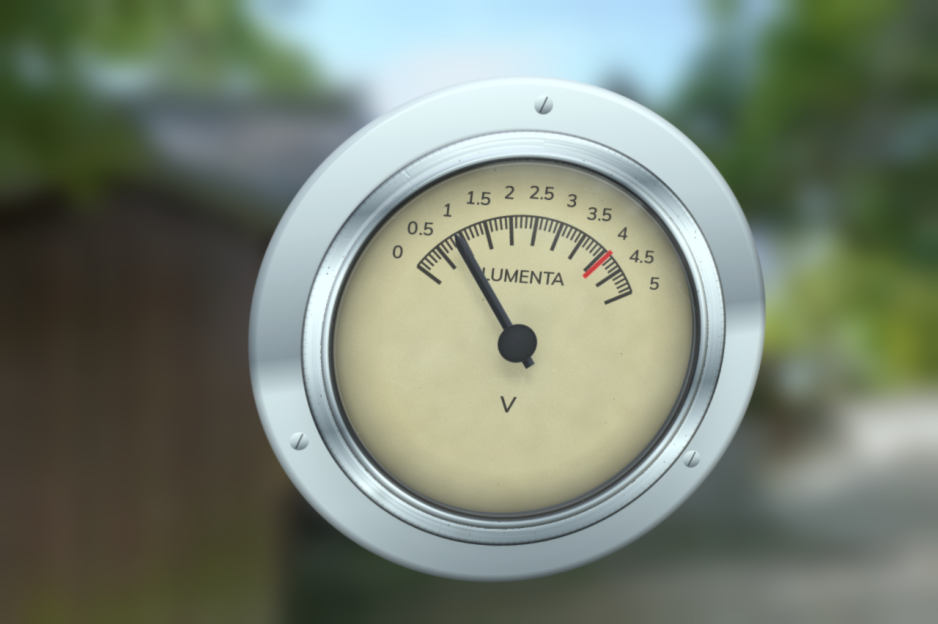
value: {"value": 0.9, "unit": "V"}
